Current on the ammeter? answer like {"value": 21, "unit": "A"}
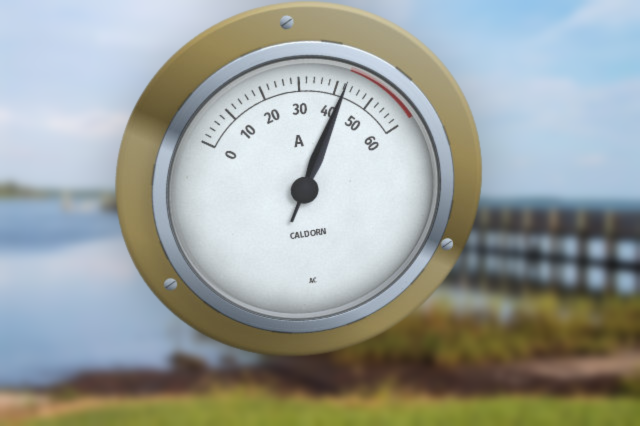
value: {"value": 42, "unit": "A"}
